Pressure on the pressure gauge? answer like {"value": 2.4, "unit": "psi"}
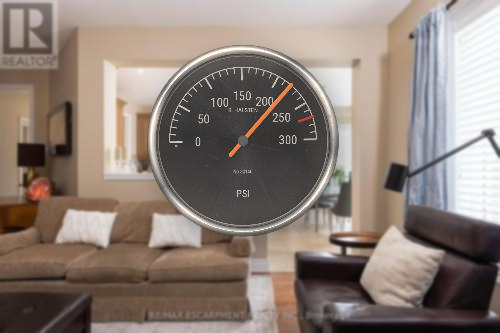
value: {"value": 220, "unit": "psi"}
